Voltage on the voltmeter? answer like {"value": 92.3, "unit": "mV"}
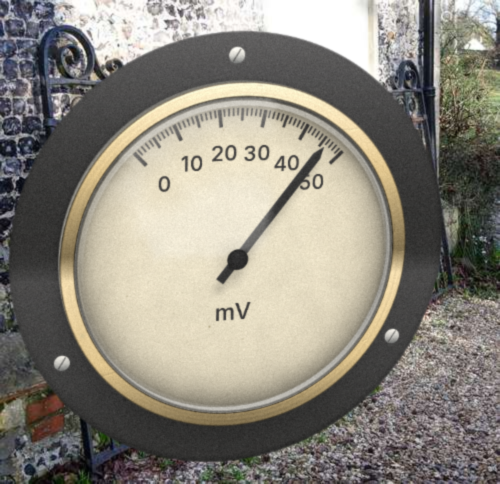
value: {"value": 45, "unit": "mV"}
